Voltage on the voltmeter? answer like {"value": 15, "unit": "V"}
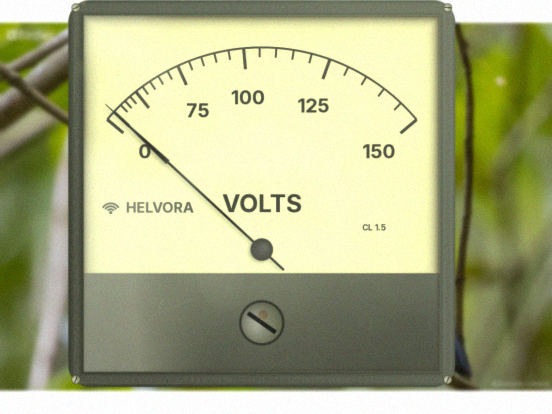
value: {"value": 25, "unit": "V"}
